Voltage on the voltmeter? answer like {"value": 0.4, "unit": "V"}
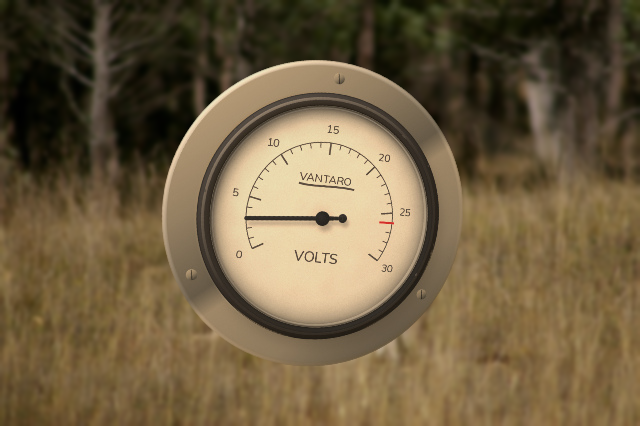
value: {"value": 3, "unit": "V"}
